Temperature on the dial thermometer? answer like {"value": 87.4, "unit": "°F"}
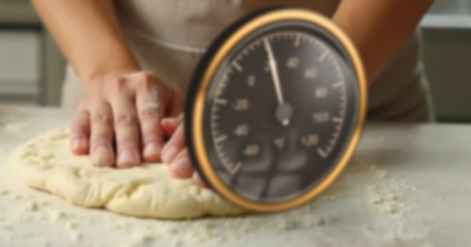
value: {"value": 20, "unit": "°F"}
